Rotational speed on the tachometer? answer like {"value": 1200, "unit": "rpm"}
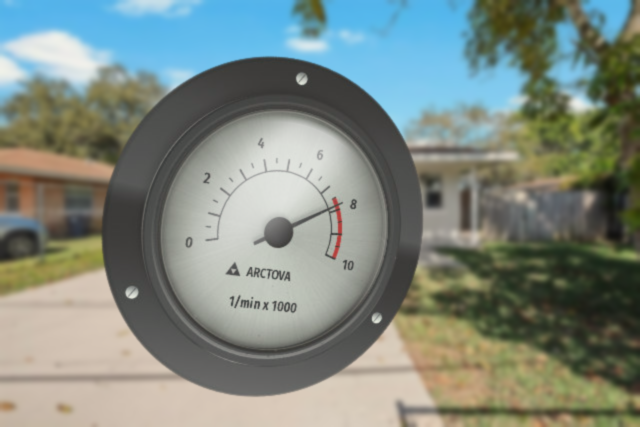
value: {"value": 7750, "unit": "rpm"}
